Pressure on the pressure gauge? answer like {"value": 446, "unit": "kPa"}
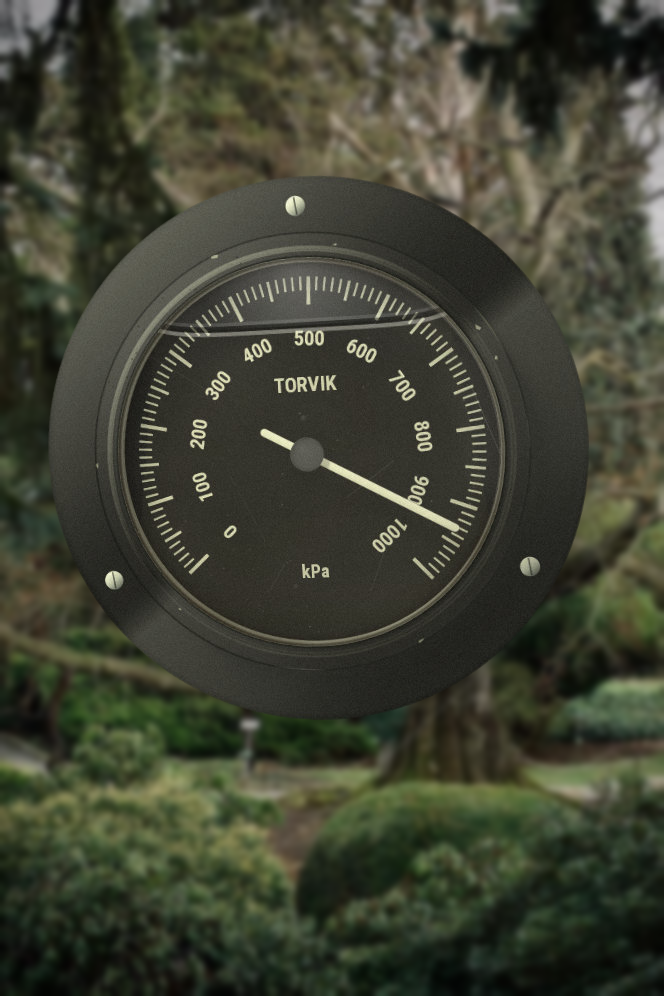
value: {"value": 930, "unit": "kPa"}
